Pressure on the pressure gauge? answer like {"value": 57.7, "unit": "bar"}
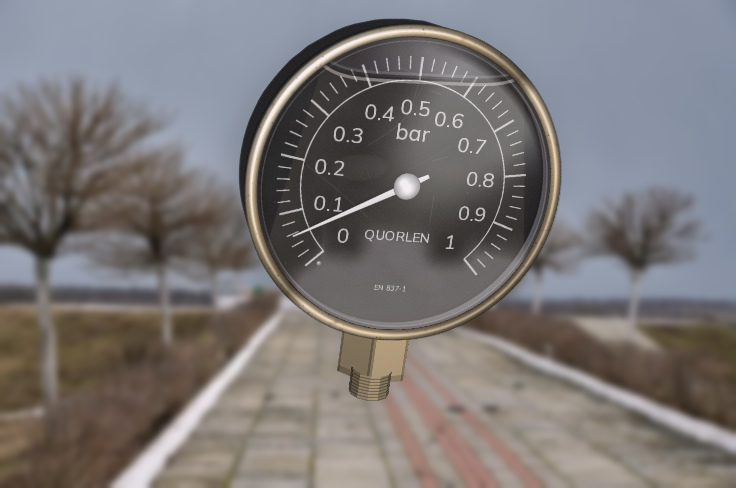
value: {"value": 0.06, "unit": "bar"}
